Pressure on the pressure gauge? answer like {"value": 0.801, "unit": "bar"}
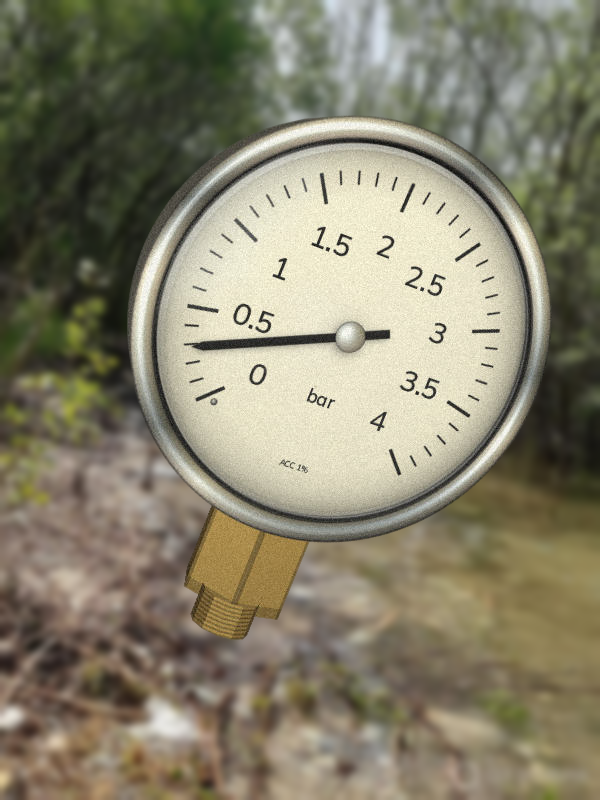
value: {"value": 0.3, "unit": "bar"}
